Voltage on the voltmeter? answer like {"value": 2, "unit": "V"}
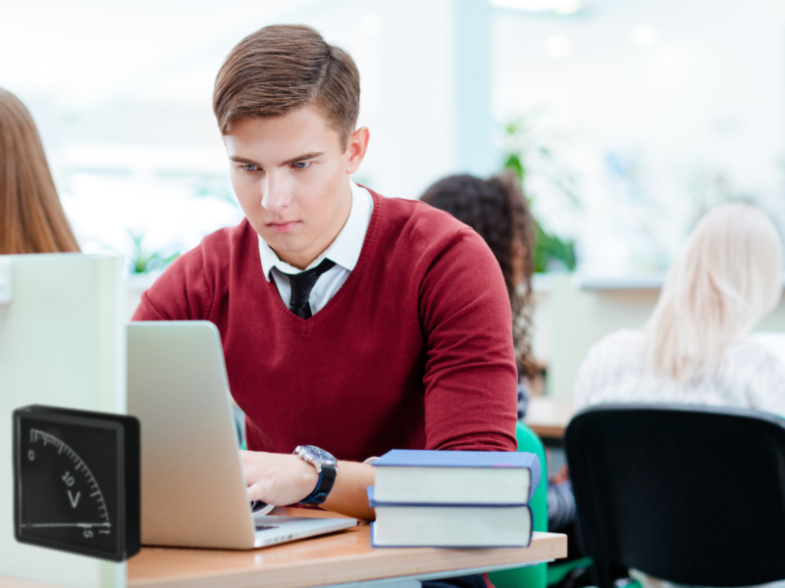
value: {"value": 14.5, "unit": "V"}
